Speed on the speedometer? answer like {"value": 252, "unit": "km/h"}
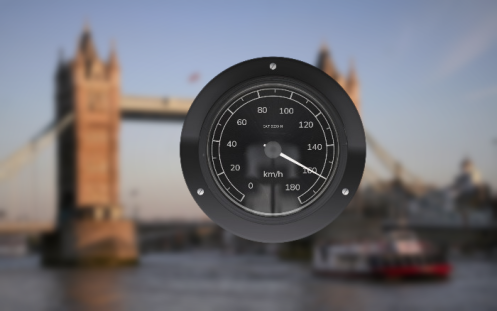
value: {"value": 160, "unit": "km/h"}
